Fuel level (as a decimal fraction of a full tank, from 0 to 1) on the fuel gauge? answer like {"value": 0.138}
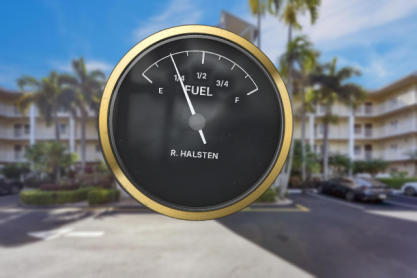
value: {"value": 0.25}
